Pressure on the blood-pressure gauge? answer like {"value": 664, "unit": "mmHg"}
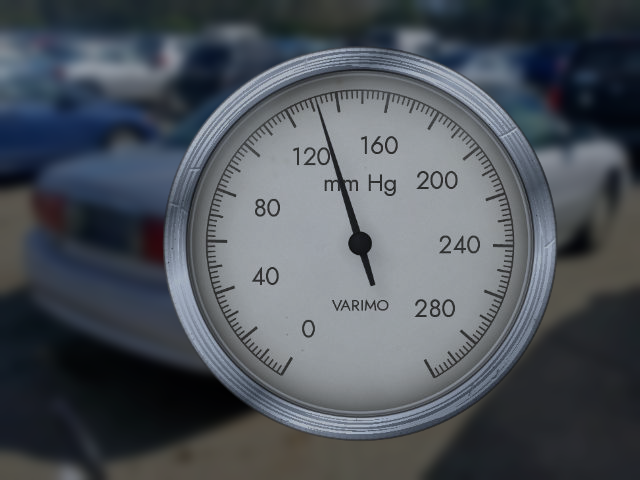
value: {"value": 132, "unit": "mmHg"}
